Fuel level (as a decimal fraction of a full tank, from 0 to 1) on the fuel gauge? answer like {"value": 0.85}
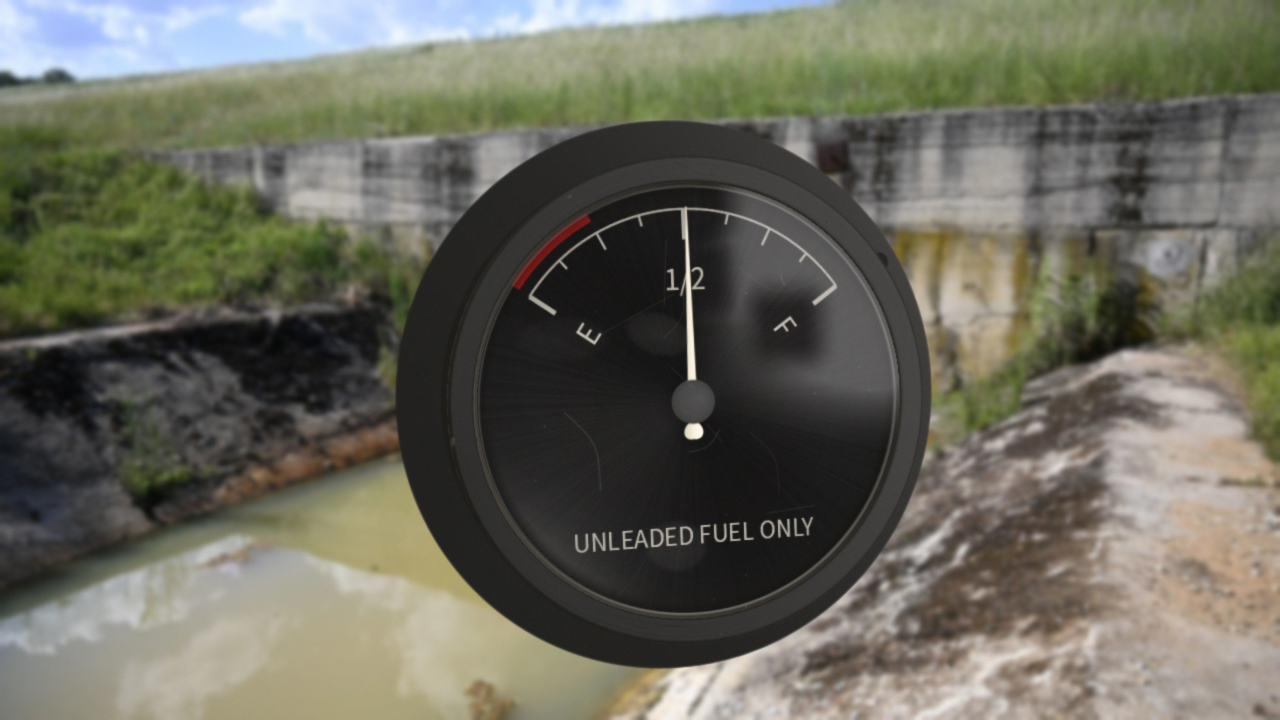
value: {"value": 0.5}
